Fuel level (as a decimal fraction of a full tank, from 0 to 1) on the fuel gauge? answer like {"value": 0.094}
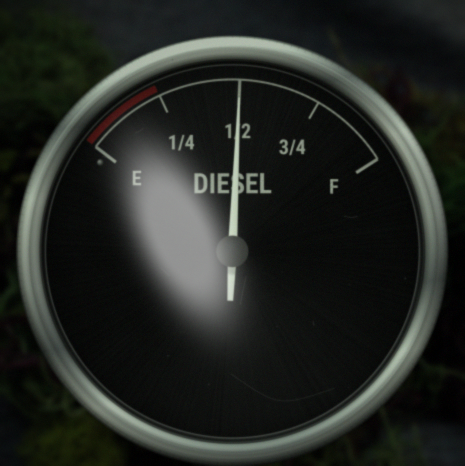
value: {"value": 0.5}
